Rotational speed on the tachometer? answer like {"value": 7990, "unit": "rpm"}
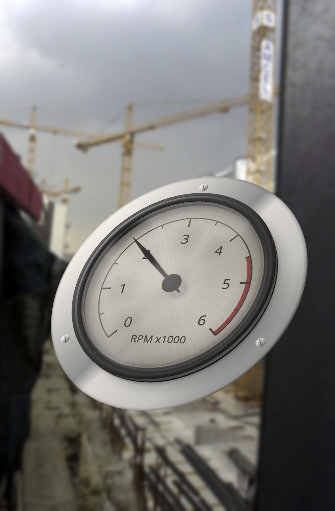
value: {"value": 2000, "unit": "rpm"}
